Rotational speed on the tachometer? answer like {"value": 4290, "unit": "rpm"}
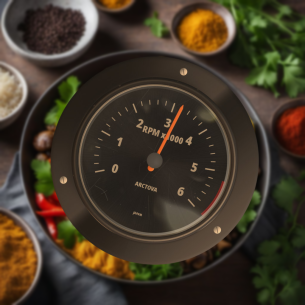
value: {"value": 3200, "unit": "rpm"}
